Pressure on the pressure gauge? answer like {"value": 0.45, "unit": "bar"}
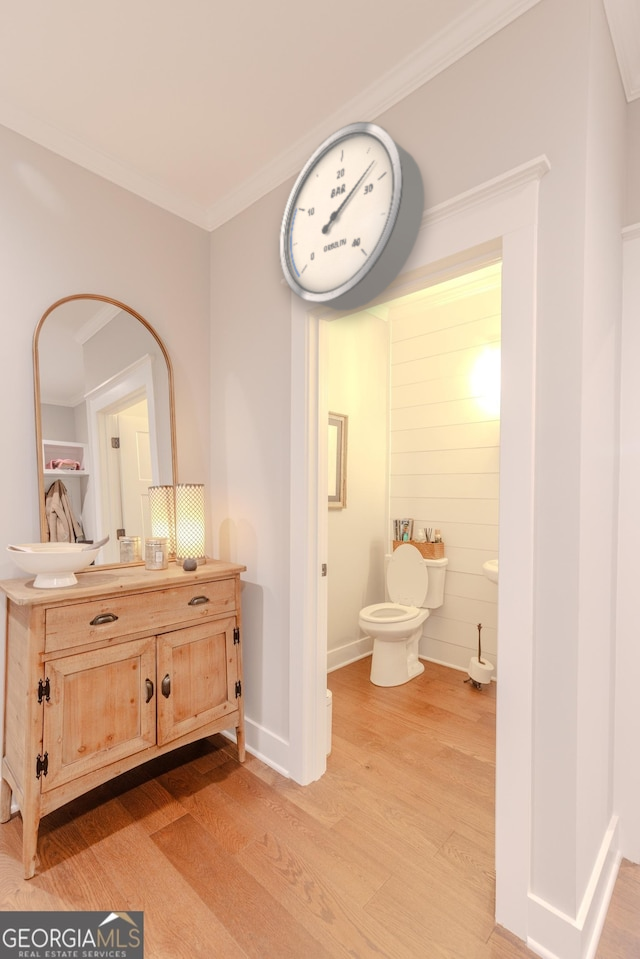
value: {"value": 27.5, "unit": "bar"}
